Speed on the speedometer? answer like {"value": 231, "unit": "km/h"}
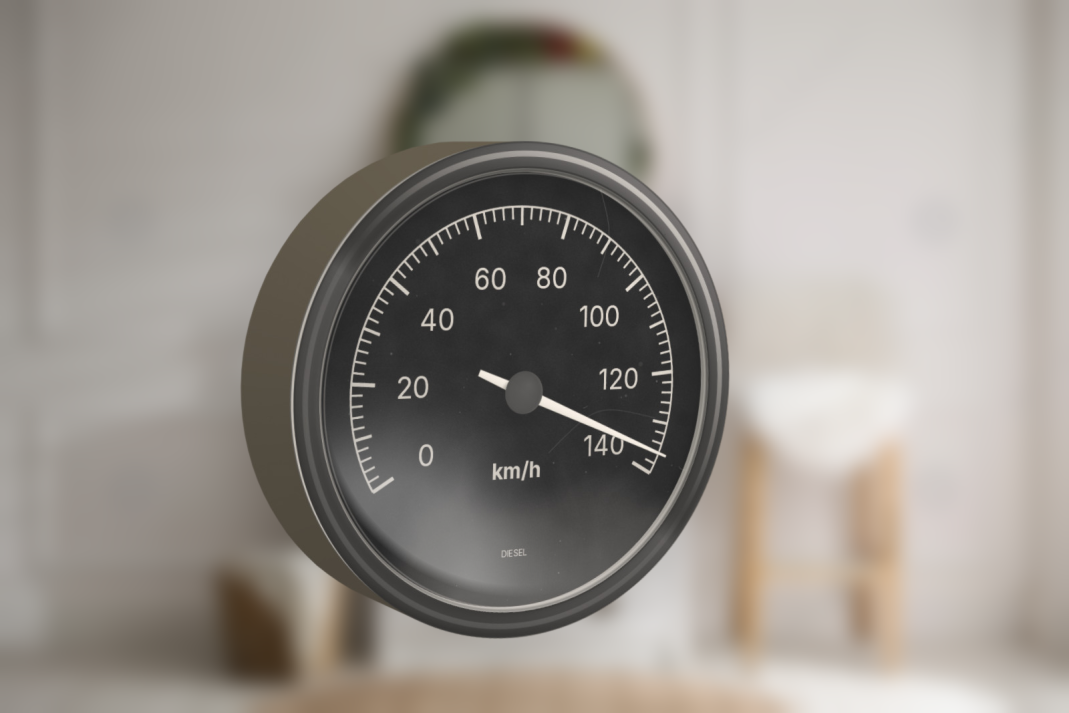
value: {"value": 136, "unit": "km/h"}
